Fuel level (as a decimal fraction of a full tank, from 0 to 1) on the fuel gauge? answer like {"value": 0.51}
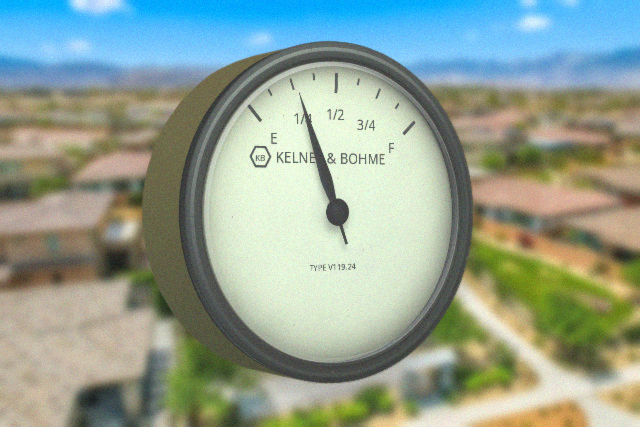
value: {"value": 0.25}
